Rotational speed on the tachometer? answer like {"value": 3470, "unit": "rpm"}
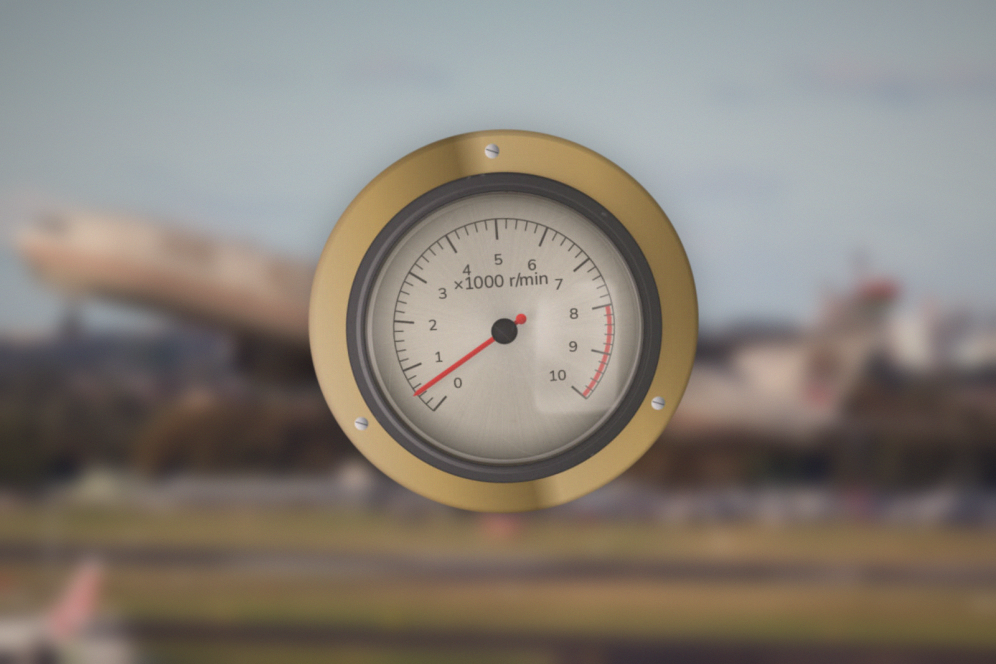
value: {"value": 500, "unit": "rpm"}
